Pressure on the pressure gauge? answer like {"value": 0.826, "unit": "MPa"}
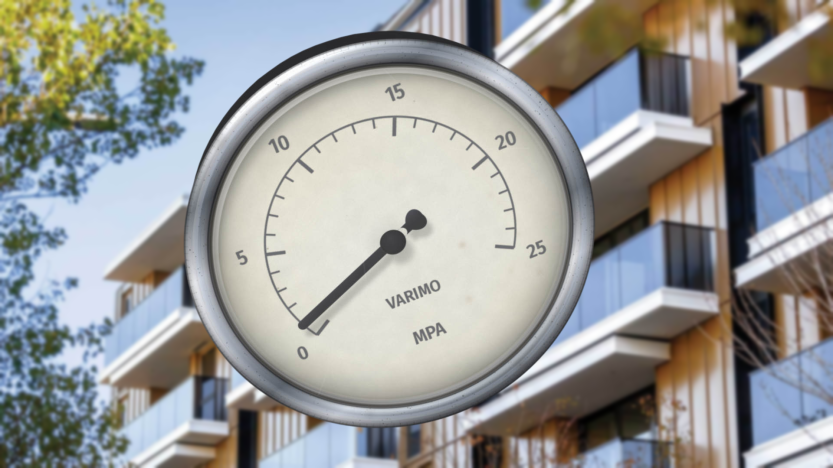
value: {"value": 1, "unit": "MPa"}
